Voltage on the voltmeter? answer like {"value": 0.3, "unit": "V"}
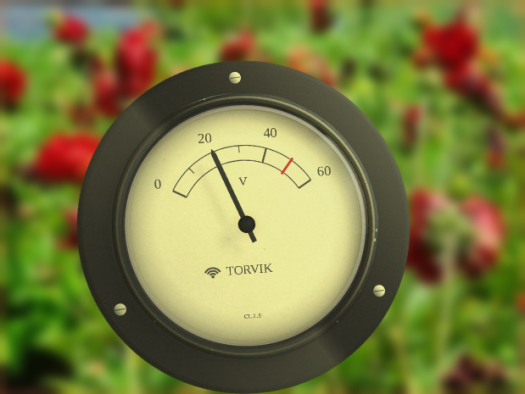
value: {"value": 20, "unit": "V"}
